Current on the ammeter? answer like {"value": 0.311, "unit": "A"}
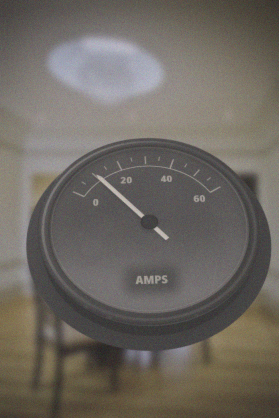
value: {"value": 10, "unit": "A"}
